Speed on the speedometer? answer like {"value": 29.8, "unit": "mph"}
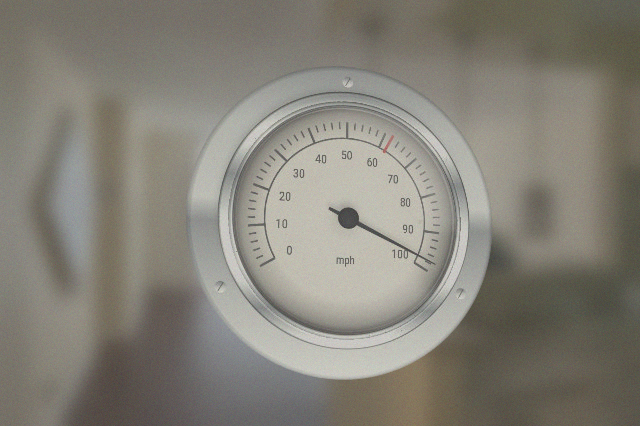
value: {"value": 98, "unit": "mph"}
